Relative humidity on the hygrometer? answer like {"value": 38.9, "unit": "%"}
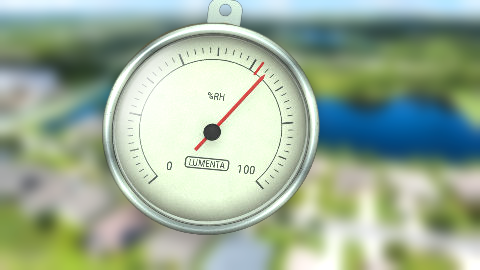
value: {"value": 64, "unit": "%"}
